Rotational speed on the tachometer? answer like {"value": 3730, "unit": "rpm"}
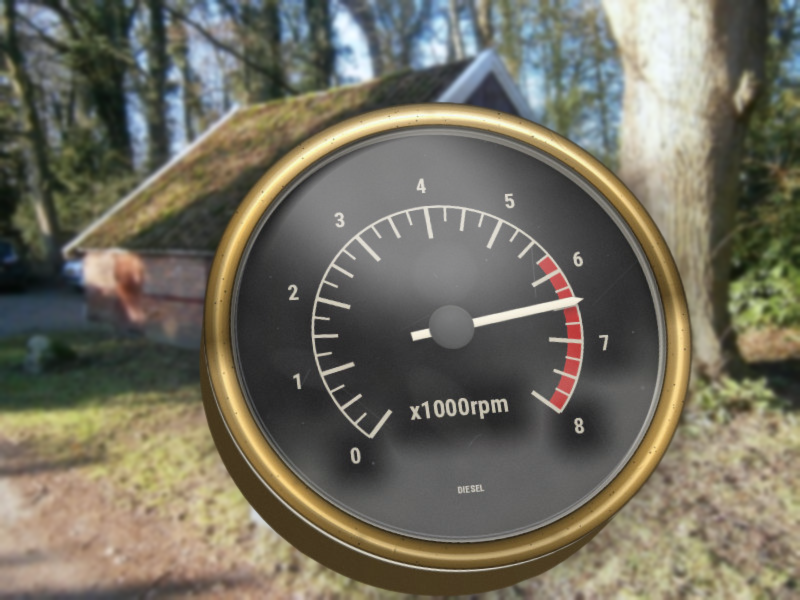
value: {"value": 6500, "unit": "rpm"}
